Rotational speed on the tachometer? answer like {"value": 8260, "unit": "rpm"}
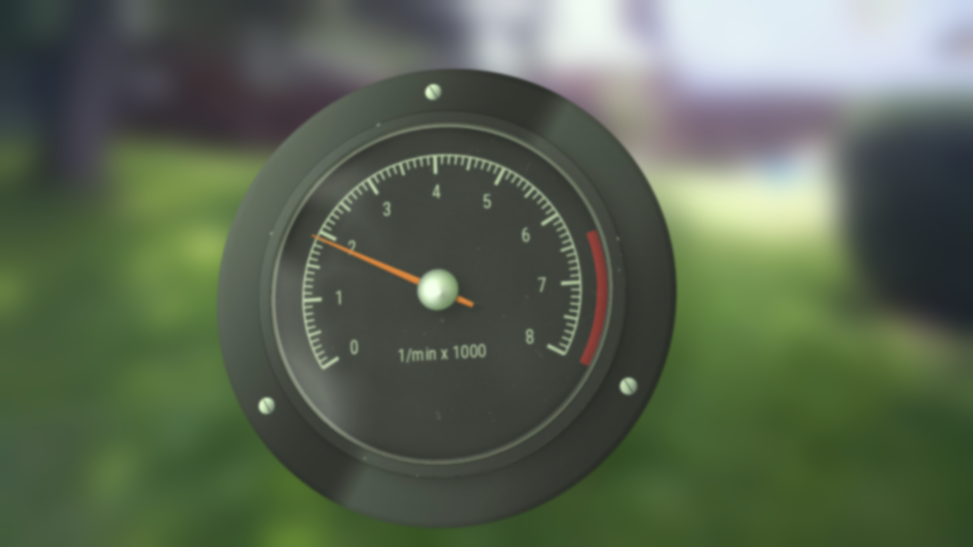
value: {"value": 1900, "unit": "rpm"}
